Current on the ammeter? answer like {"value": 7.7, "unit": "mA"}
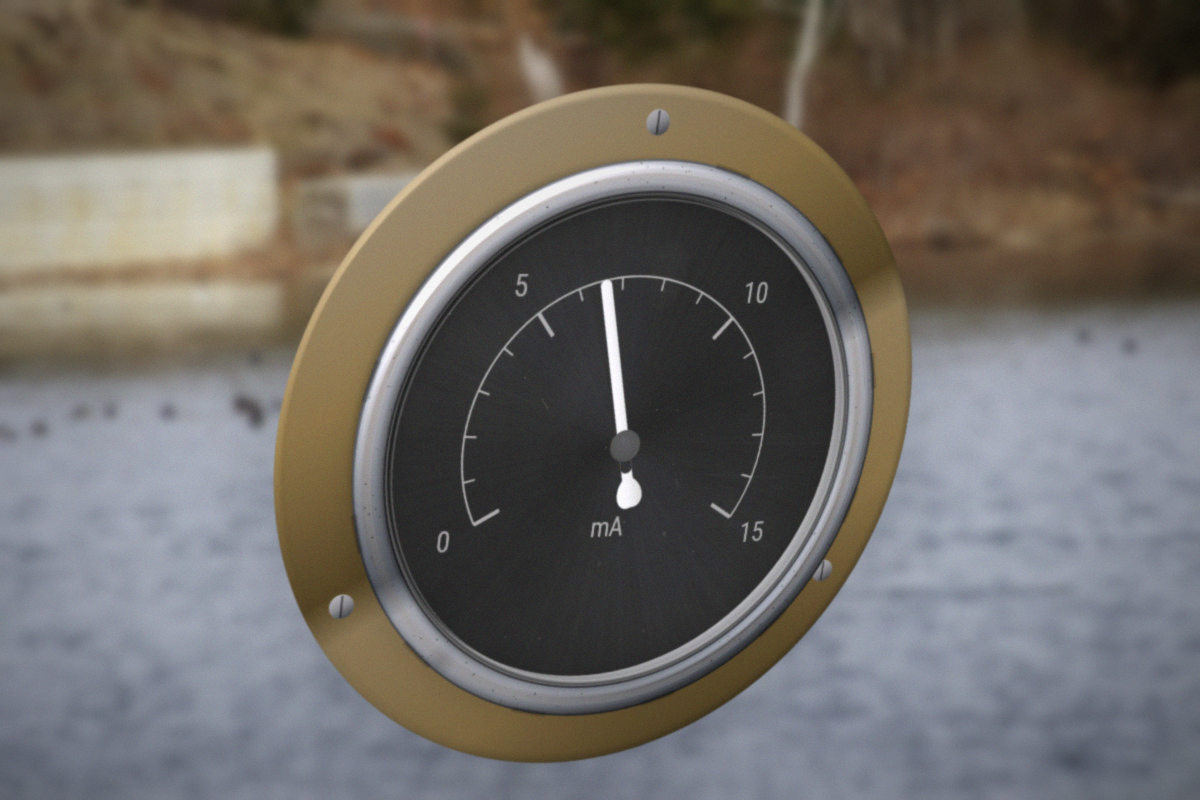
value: {"value": 6.5, "unit": "mA"}
